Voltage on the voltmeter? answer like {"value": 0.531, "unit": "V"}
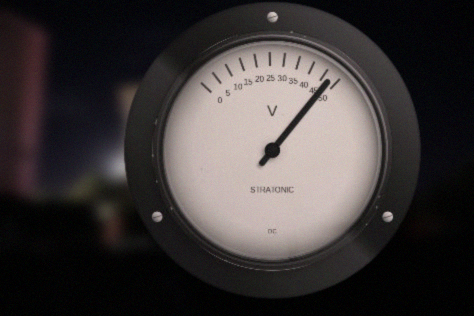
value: {"value": 47.5, "unit": "V"}
